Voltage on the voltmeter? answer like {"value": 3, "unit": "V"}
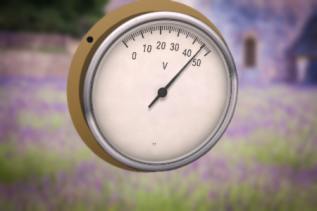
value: {"value": 45, "unit": "V"}
